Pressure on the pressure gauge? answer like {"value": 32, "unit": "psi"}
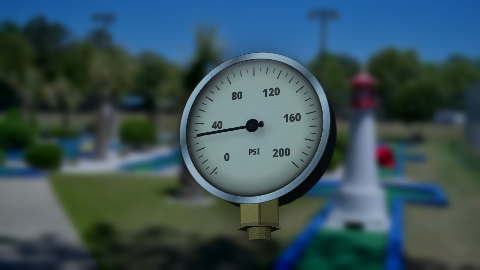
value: {"value": 30, "unit": "psi"}
